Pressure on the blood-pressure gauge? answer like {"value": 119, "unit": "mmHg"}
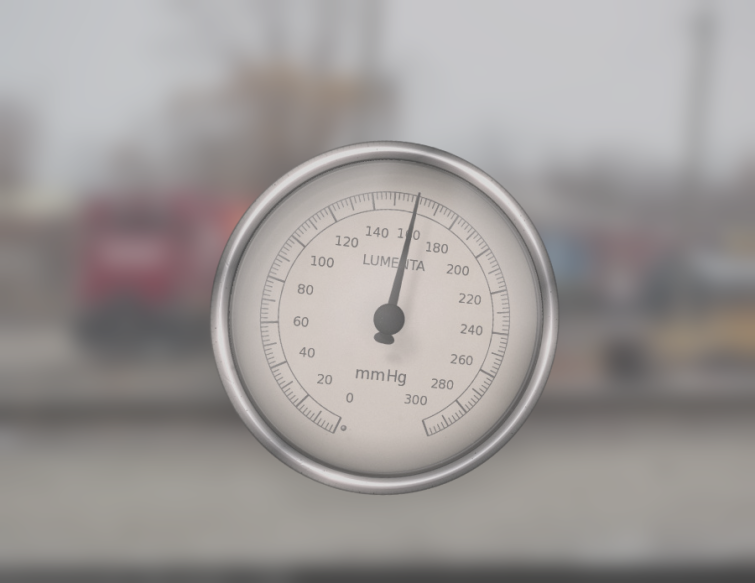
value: {"value": 160, "unit": "mmHg"}
